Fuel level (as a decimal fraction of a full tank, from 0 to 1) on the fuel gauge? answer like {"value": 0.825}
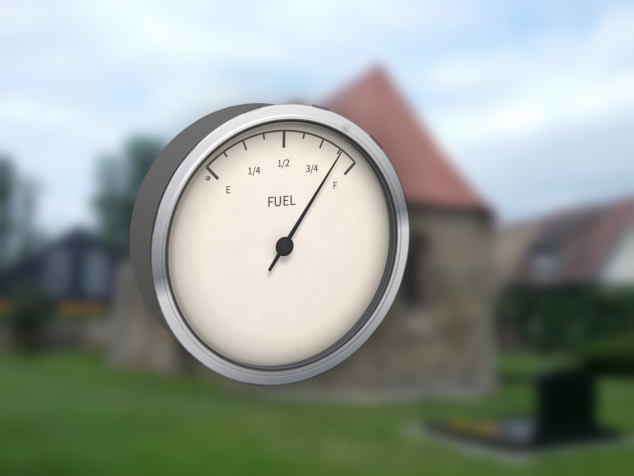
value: {"value": 0.875}
